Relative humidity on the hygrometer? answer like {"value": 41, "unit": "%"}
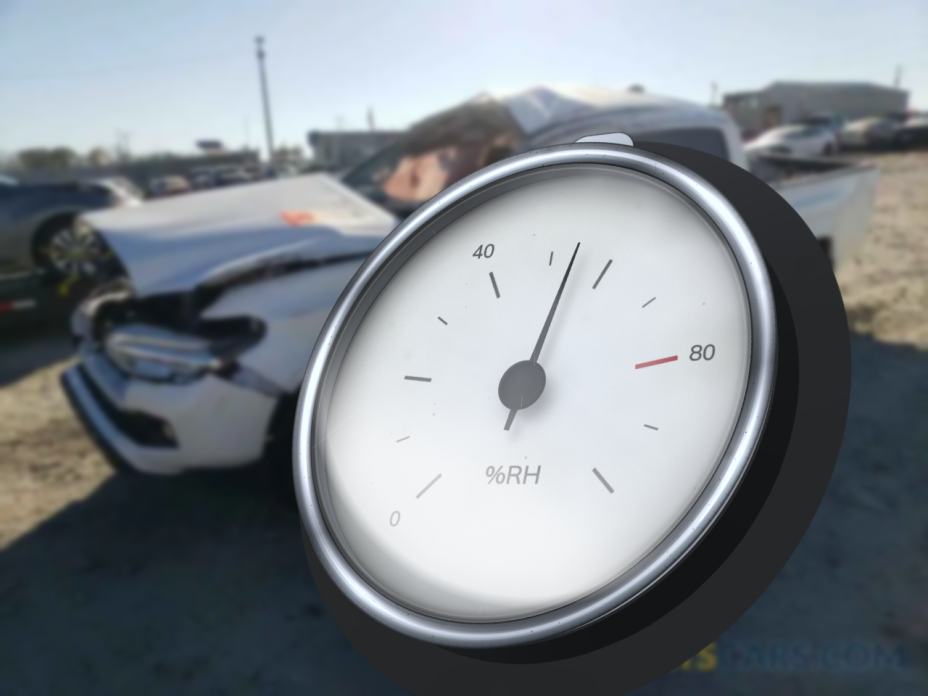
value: {"value": 55, "unit": "%"}
